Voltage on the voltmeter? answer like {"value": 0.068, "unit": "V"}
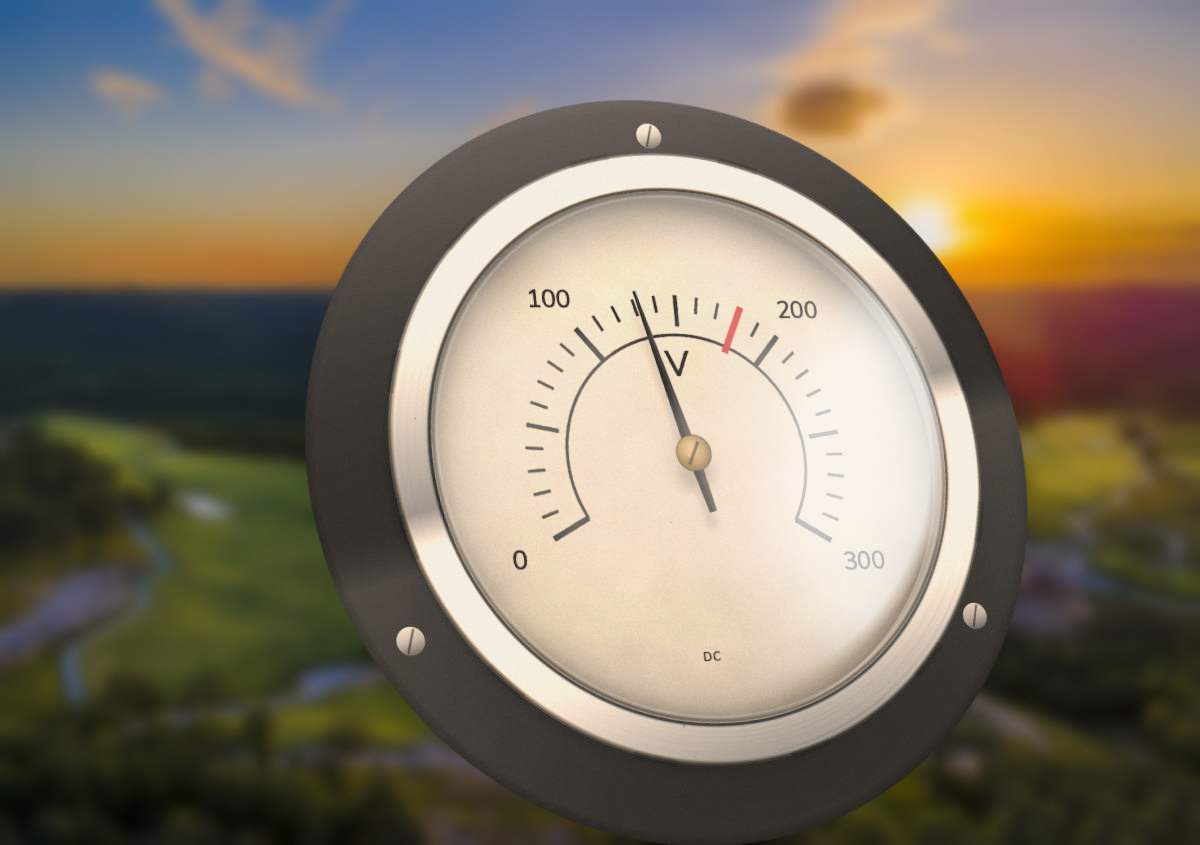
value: {"value": 130, "unit": "V"}
